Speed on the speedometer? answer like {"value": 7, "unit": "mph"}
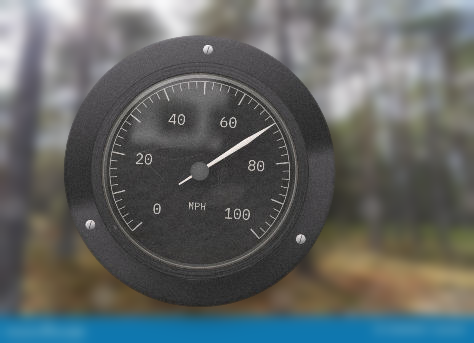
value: {"value": 70, "unit": "mph"}
